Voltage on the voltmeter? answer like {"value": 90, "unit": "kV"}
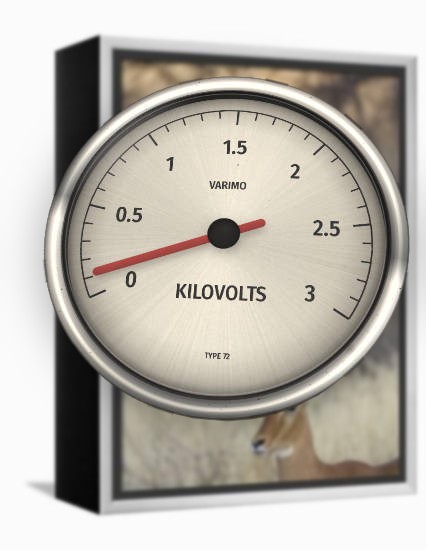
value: {"value": 0.1, "unit": "kV"}
